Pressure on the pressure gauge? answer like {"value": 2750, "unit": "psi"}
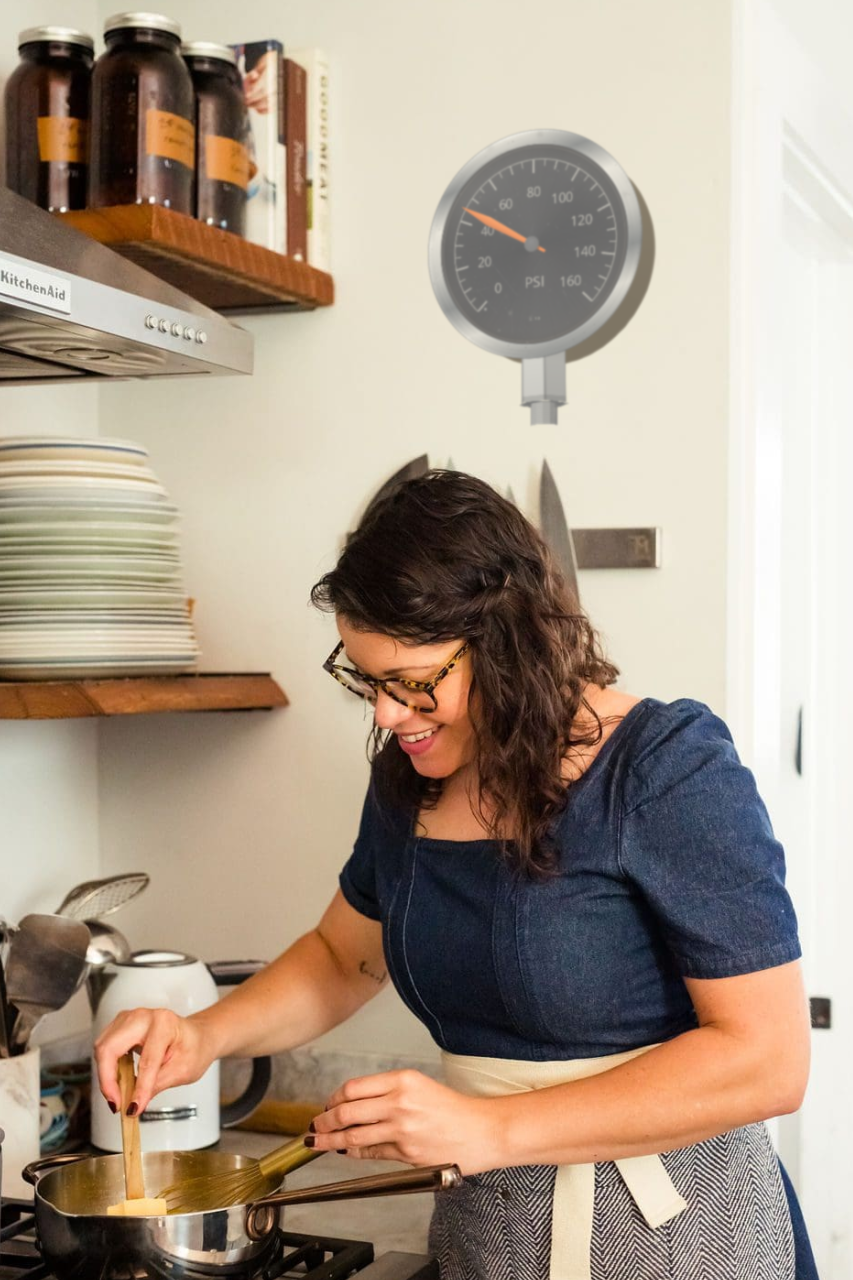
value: {"value": 45, "unit": "psi"}
